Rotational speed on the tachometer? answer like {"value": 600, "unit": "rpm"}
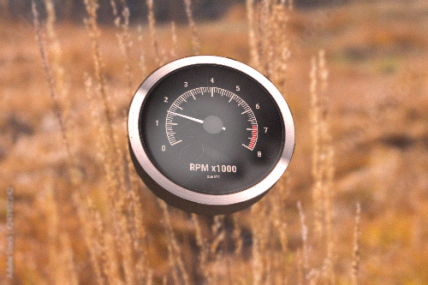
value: {"value": 1500, "unit": "rpm"}
